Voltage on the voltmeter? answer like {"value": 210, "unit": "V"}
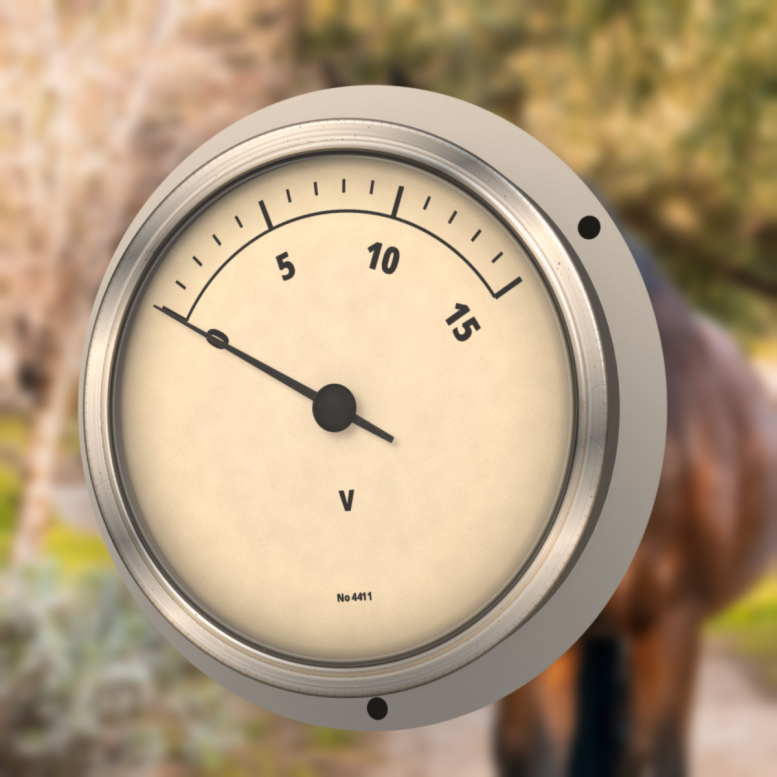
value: {"value": 0, "unit": "V"}
